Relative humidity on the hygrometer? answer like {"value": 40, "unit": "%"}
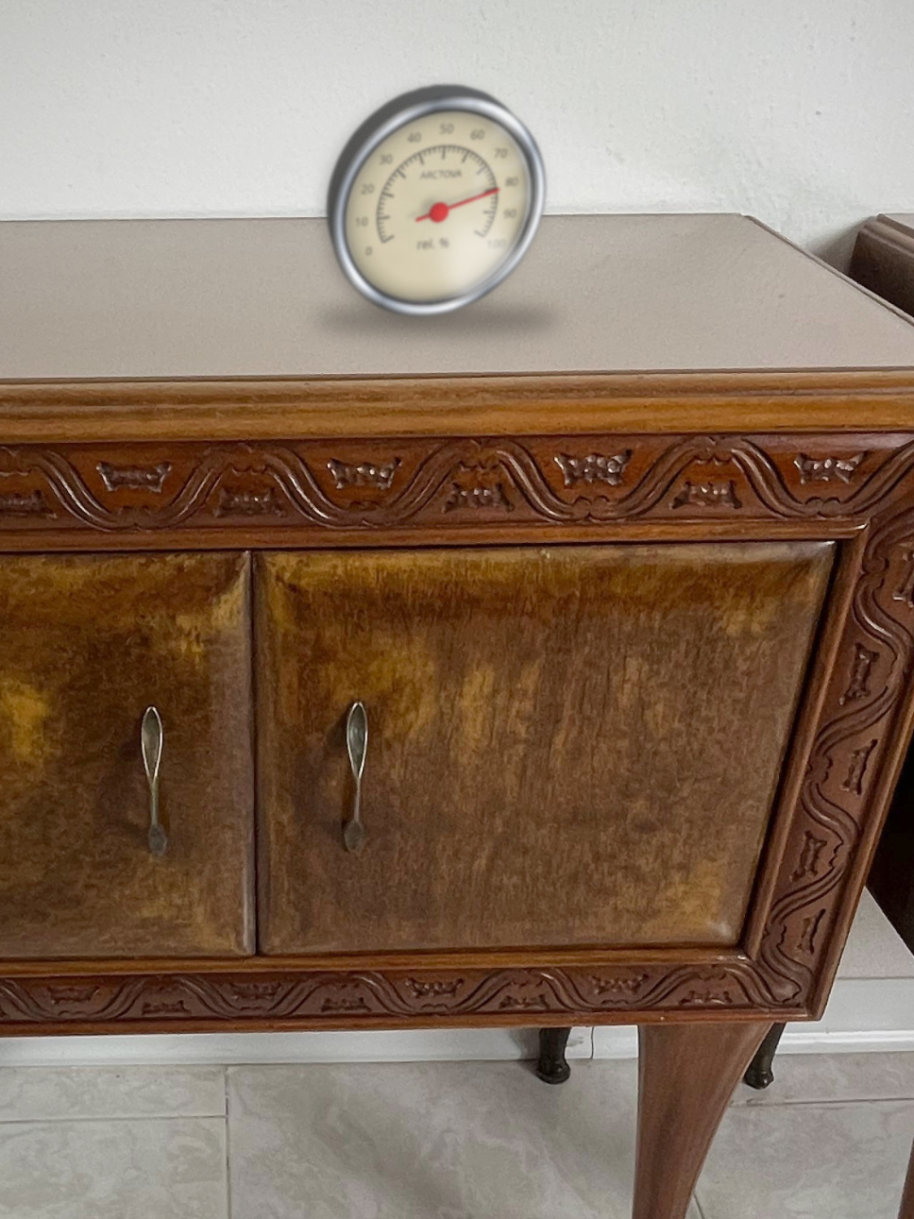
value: {"value": 80, "unit": "%"}
